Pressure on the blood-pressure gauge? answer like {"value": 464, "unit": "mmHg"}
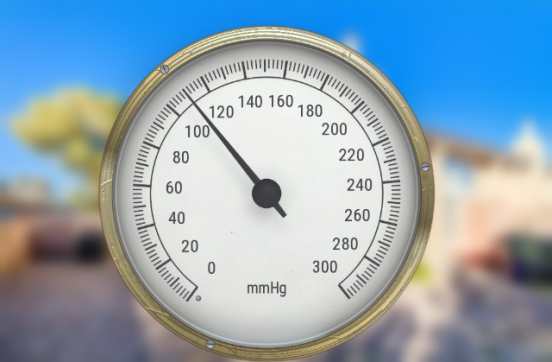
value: {"value": 110, "unit": "mmHg"}
